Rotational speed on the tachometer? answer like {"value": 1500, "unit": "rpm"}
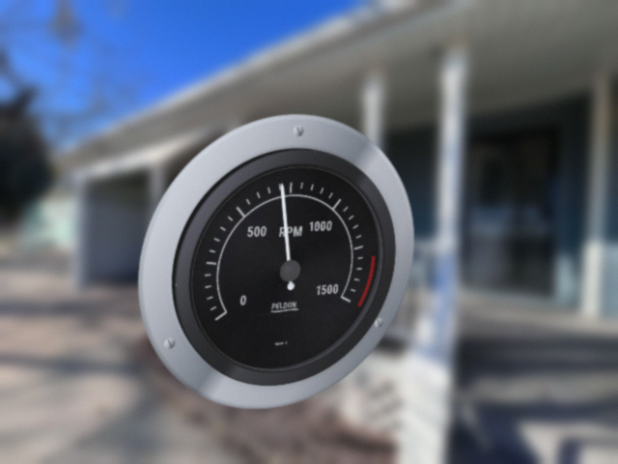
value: {"value": 700, "unit": "rpm"}
